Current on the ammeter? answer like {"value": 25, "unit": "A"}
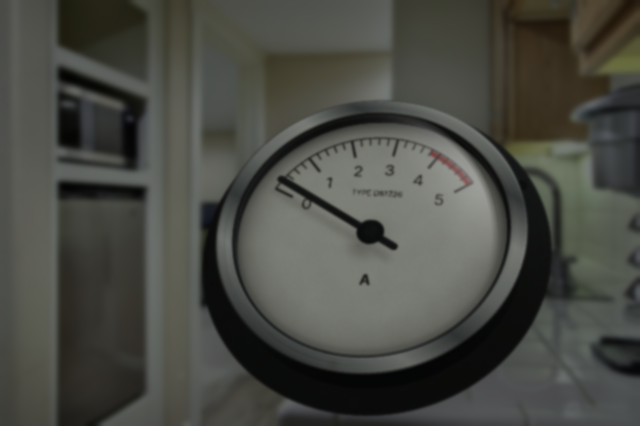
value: {"value": 0.2, "unit": "A"}
